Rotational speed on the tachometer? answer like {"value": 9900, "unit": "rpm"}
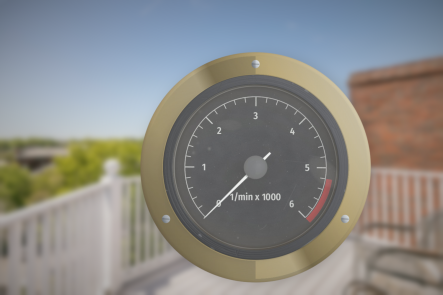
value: {"value": 0, "unit": "rpm"}
